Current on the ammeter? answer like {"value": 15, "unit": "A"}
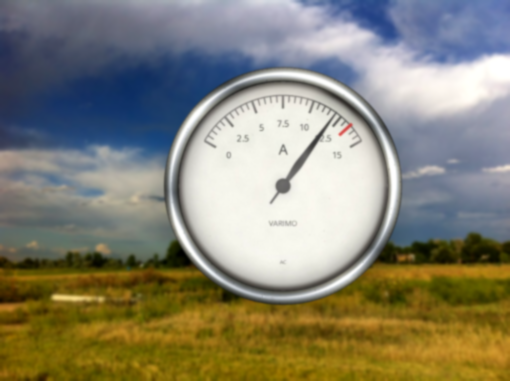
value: {"value": 12, "unit": "A"}
